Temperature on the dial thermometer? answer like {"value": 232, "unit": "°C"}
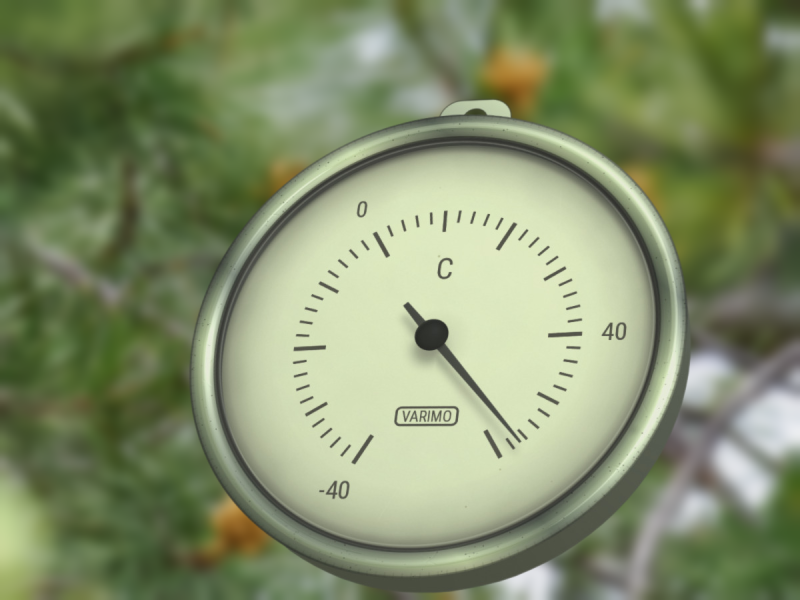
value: {"value": 57, "unit": "°C"}
